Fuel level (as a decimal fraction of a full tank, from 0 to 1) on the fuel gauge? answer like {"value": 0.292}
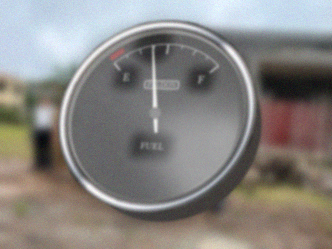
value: {"value": 0.375}
